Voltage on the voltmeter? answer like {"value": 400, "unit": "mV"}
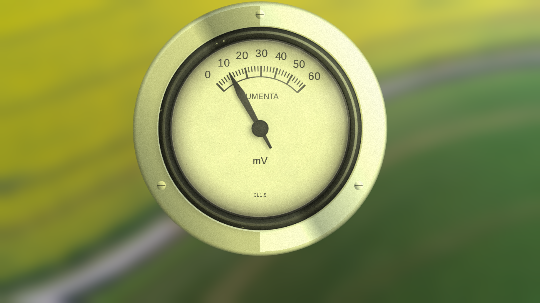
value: {"value": 10, "unit": "mV"}
